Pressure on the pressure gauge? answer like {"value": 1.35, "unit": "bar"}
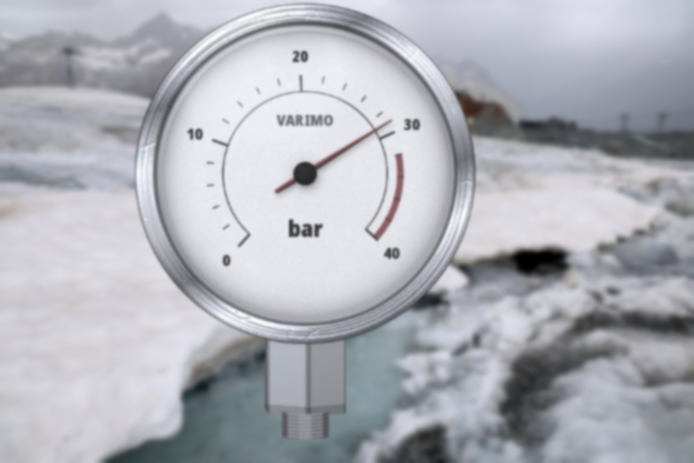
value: {"value": 29, "unit": "bar"}
